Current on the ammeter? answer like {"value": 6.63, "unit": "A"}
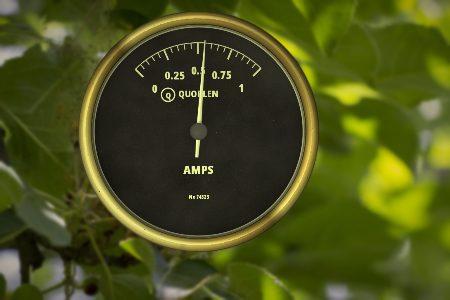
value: {"value": 0.55, "unit": "A"}
